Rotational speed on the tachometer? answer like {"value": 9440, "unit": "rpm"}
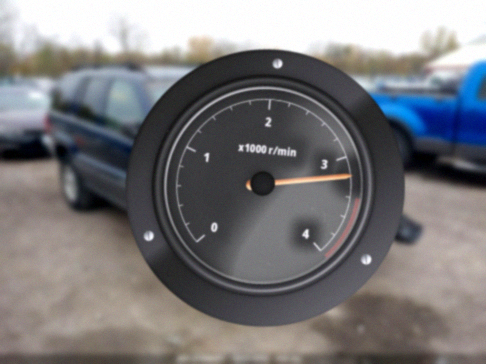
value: {"value": 3200, "unit": "rpm"}
